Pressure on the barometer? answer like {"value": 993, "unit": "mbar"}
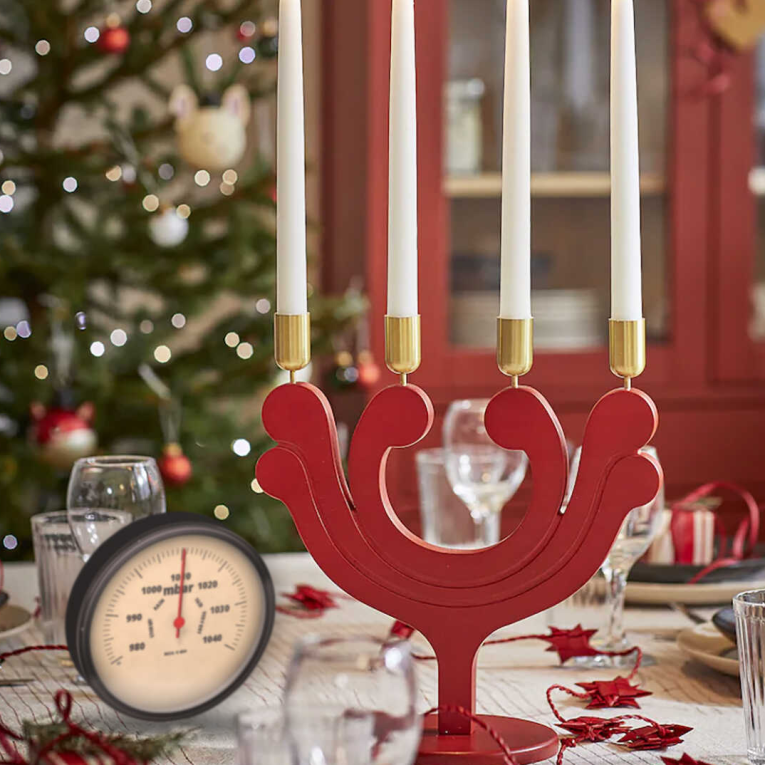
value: {"value": 1010, "unit": "mbar"}
